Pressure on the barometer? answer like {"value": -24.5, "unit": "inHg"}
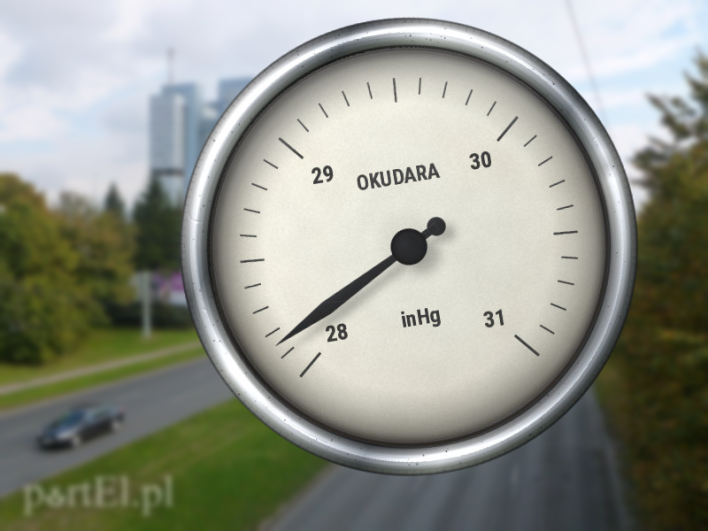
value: {"value": 28.15, "unit": "inHg"}
